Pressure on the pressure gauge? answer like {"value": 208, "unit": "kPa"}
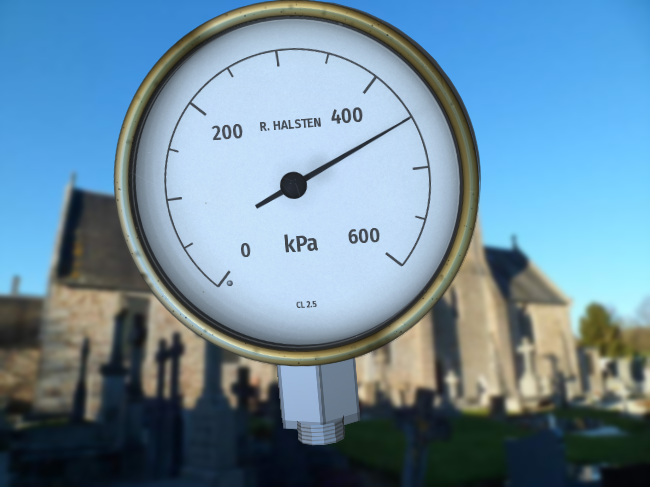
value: {"value": 450, "unit": "kPa"}
